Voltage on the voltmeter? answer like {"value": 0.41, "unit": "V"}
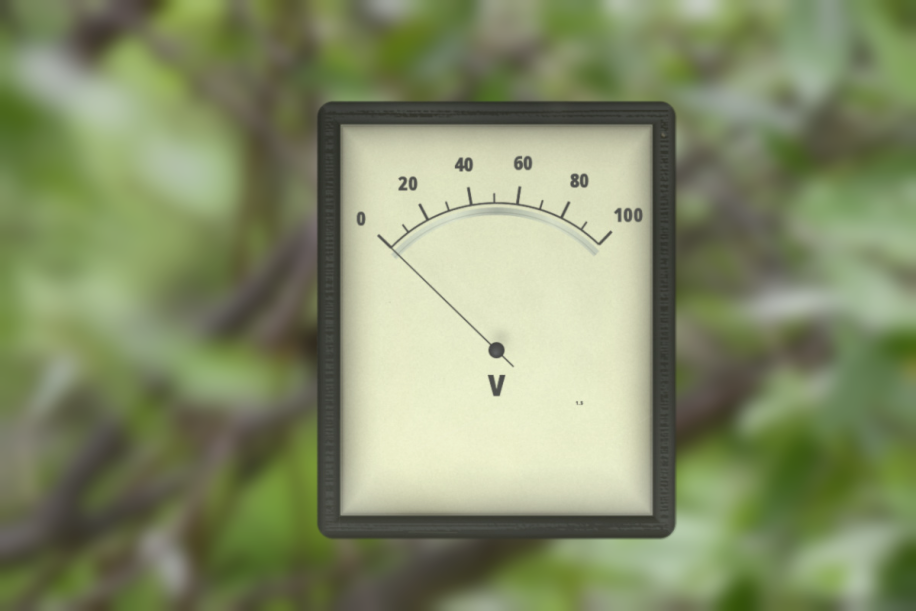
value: {"value": 0, "unit": "V"}
